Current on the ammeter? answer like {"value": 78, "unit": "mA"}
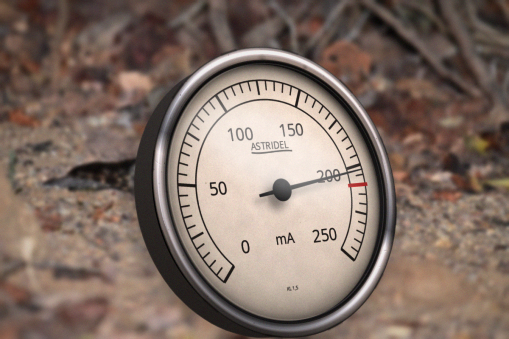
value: {"value": 202.5, "unit": "mA"}
